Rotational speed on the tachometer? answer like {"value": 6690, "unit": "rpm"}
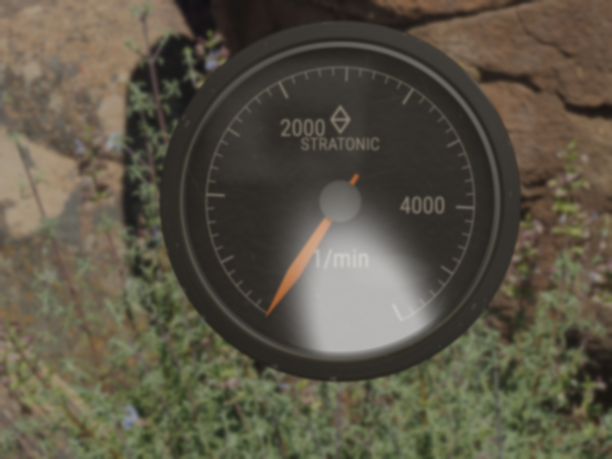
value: {"value": 0, "unit": "rpm"}
